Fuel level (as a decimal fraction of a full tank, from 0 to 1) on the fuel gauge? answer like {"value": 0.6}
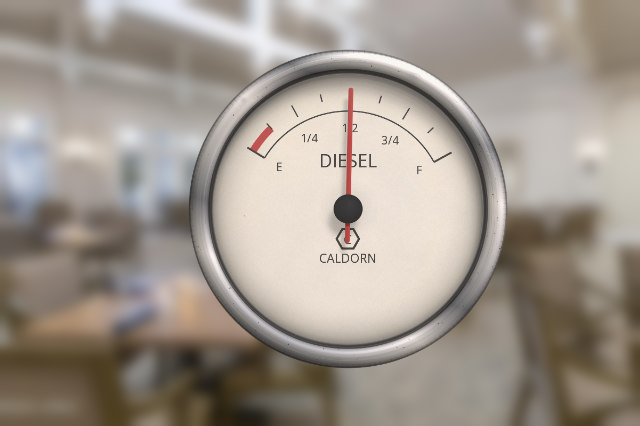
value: {"value": 0.5}
